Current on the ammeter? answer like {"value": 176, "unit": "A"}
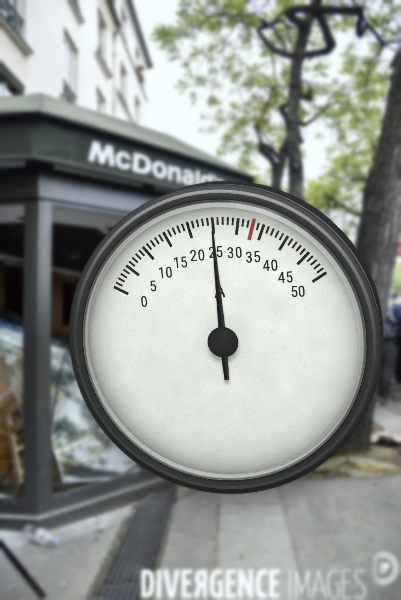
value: {"value": 25, "unit": "A"}
